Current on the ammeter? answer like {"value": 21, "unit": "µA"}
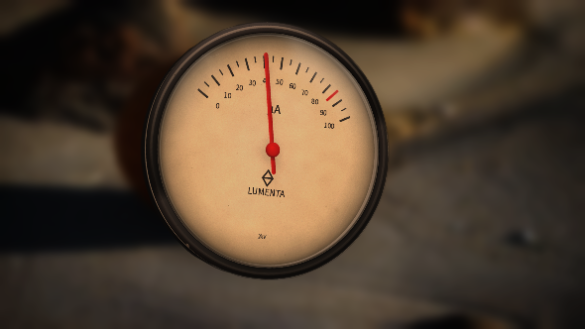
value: {"value": 40, "unit": "µA"}
